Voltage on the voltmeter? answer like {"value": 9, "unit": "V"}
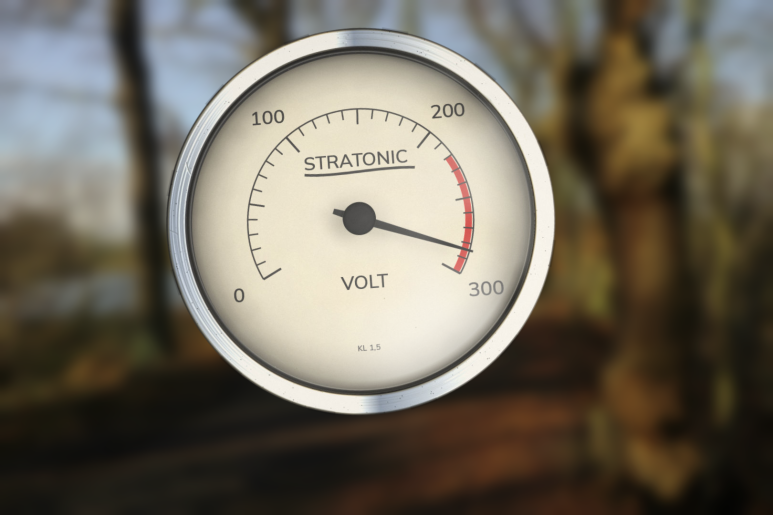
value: {"value": 285, "unit": "V"}
